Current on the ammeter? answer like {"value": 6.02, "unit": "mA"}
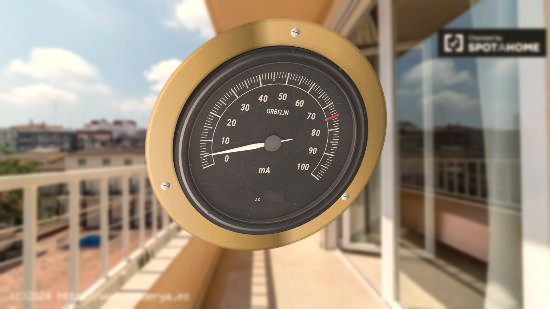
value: {"value": 5, "unit": "mA"}
